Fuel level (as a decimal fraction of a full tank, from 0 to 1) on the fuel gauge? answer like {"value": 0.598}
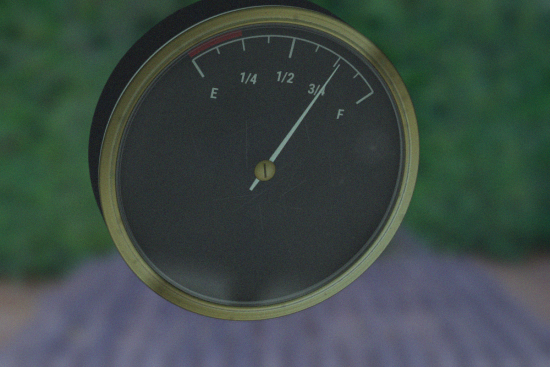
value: {"value": 0.75}
